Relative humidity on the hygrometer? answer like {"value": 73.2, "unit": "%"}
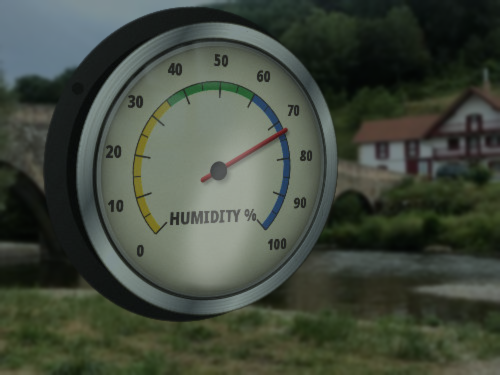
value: {"value": 72.5, "unit": "%"}
